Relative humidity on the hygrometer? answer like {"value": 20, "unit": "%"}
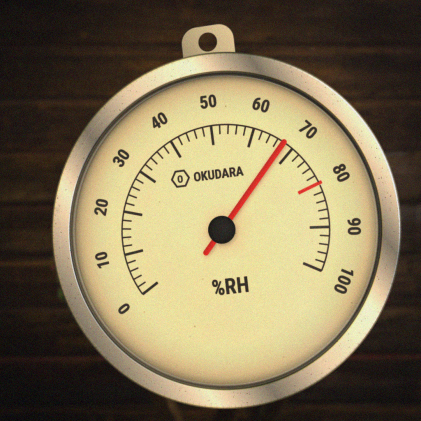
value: {"value": 68, "unit": "%"}
